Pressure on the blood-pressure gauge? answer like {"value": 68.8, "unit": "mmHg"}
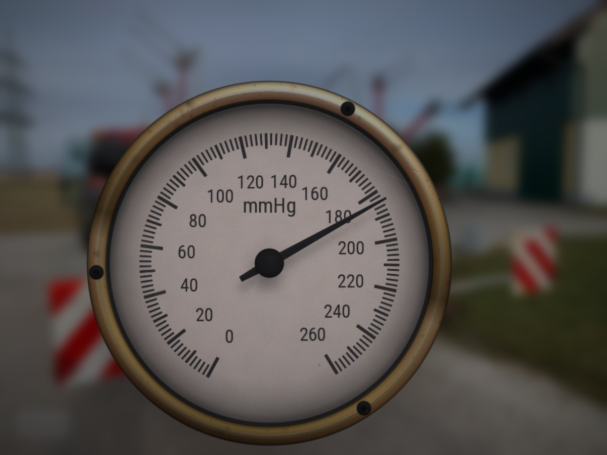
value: {"value": 184, "unit": "mmHg"}
